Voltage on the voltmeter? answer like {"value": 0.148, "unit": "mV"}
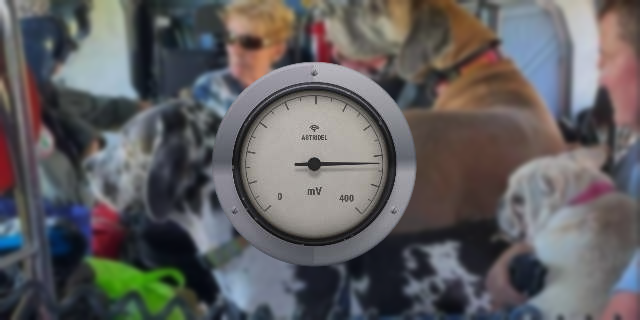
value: {"value": 330, "unit": "mV"}
